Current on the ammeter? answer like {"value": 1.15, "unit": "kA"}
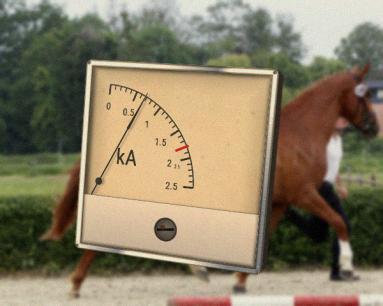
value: {"value": 0.7, "unit": "kA"}
